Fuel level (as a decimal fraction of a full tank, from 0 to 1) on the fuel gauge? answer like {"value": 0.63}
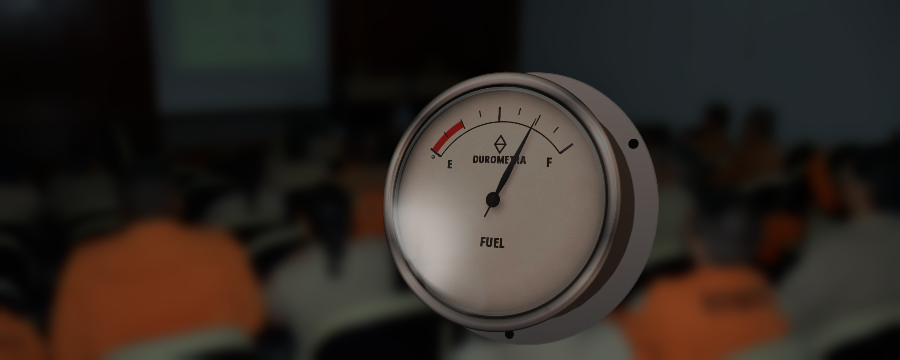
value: {"value": 0.75}
